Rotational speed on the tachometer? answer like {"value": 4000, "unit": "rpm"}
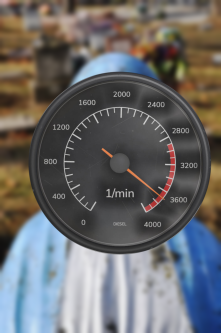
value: {"value": 3700, "unit": "rpm"}
